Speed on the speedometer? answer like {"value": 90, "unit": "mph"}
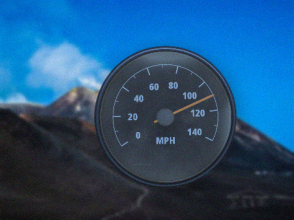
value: {"value": 110, "unit": "mph"}
